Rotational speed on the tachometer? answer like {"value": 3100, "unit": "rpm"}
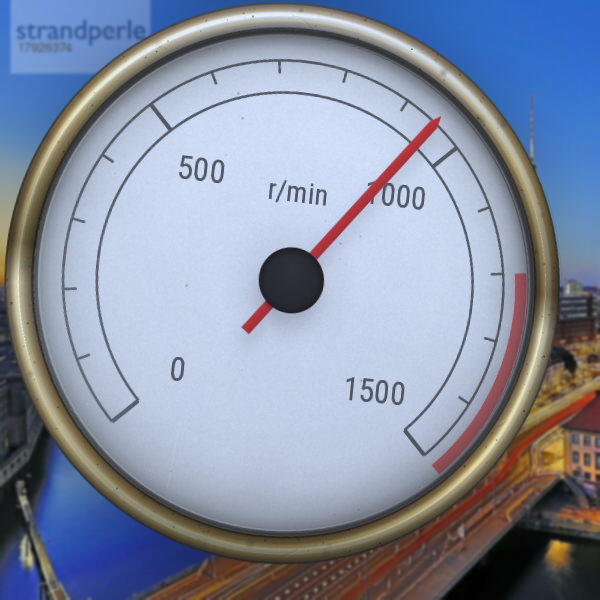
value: {"value": 950, "unit": "rpm"}
